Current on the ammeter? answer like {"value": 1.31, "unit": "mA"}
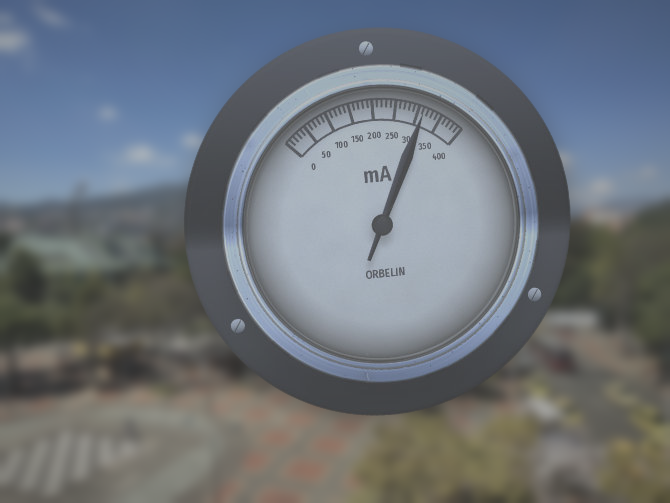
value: {"value": 310, "unit": "mA"}
